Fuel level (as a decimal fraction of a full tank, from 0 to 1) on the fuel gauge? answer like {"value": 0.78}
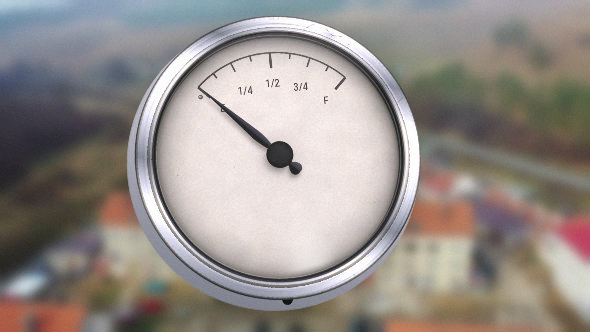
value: {"value": 0}
